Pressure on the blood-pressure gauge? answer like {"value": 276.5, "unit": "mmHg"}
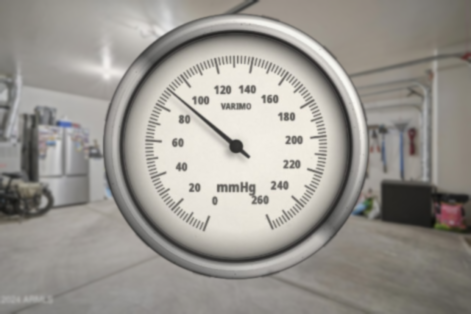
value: {"value": 90, "unit": "mmHg"}
